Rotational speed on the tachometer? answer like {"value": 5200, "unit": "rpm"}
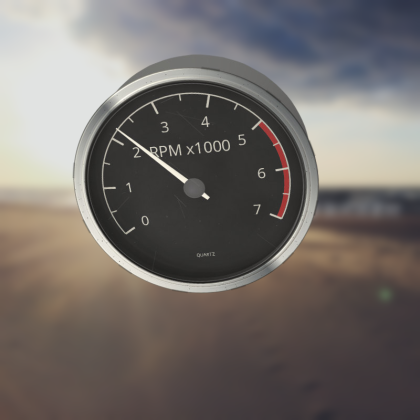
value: {"value": 2250, "unit": "rpm"}
